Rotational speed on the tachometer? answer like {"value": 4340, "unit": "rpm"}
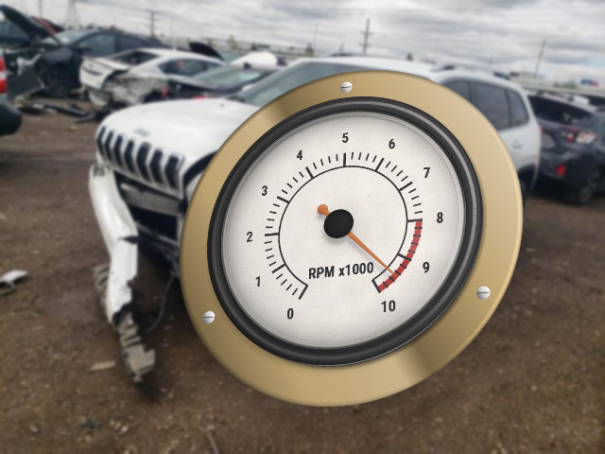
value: {"value": 9500, "unit": "rpm"}
